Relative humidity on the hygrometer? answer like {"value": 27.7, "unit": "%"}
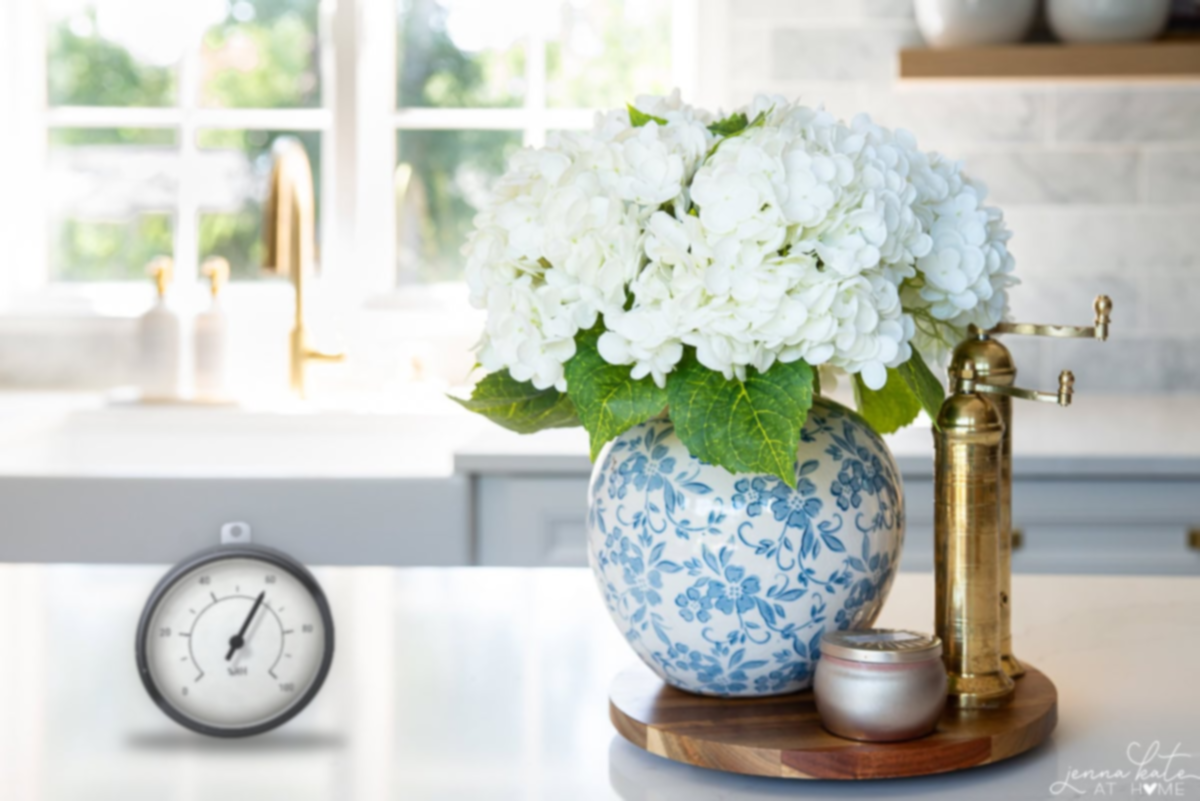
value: {"value": 60, "unit": "%"}
